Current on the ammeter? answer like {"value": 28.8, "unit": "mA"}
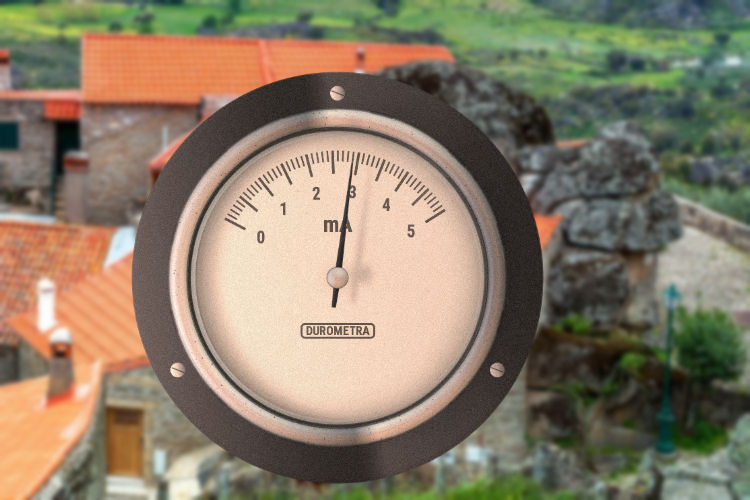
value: {"value": 2.9, "unit": "mA"}
